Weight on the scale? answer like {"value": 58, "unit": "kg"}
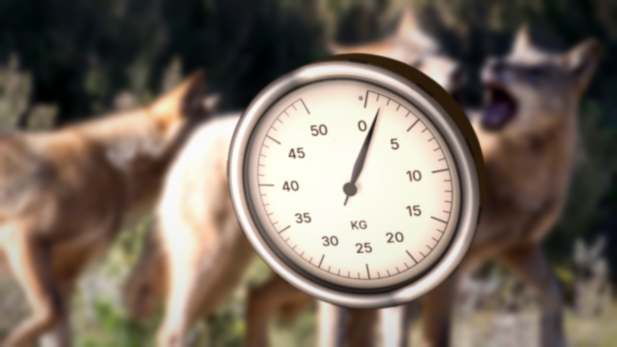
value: {"value": 1.5, "unit": "kg"}
